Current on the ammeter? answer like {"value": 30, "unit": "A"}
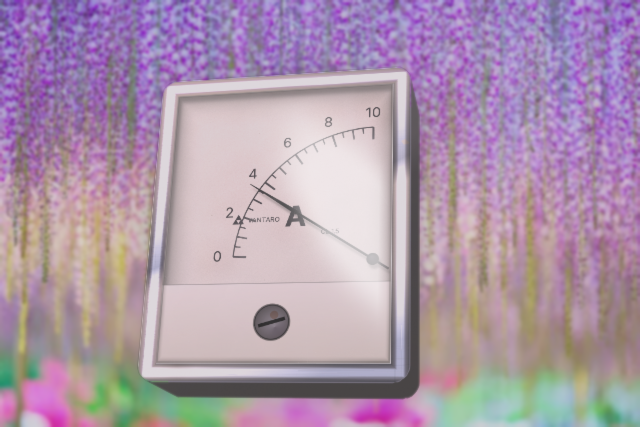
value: {"value": 3.5, "unit": "A"}
